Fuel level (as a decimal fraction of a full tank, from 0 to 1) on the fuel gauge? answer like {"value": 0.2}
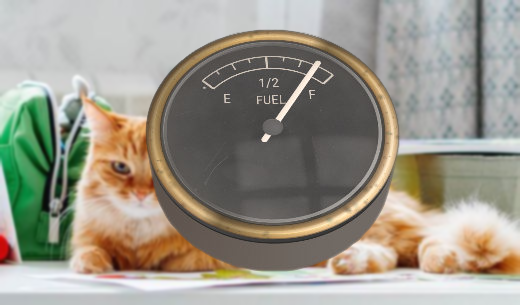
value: {"value": 0.875}
